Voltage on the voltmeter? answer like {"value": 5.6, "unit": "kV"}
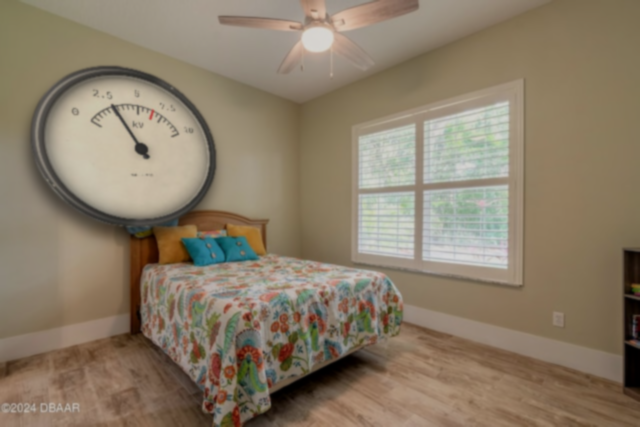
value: {"value": 2.5, "unit": "kV"}
